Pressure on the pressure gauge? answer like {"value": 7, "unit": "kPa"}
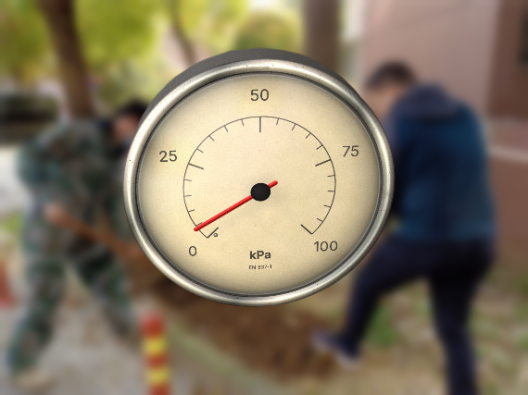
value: {"value": 5, "unit": "kPa"}
